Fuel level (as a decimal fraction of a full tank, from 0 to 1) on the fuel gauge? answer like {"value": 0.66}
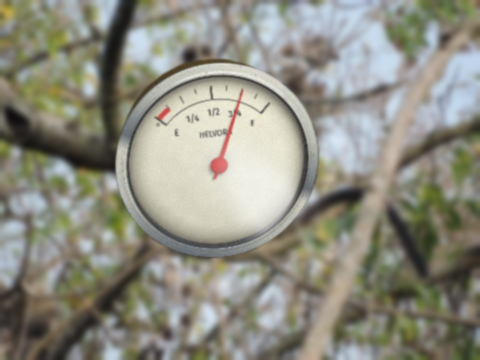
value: {"value": 0.75}
